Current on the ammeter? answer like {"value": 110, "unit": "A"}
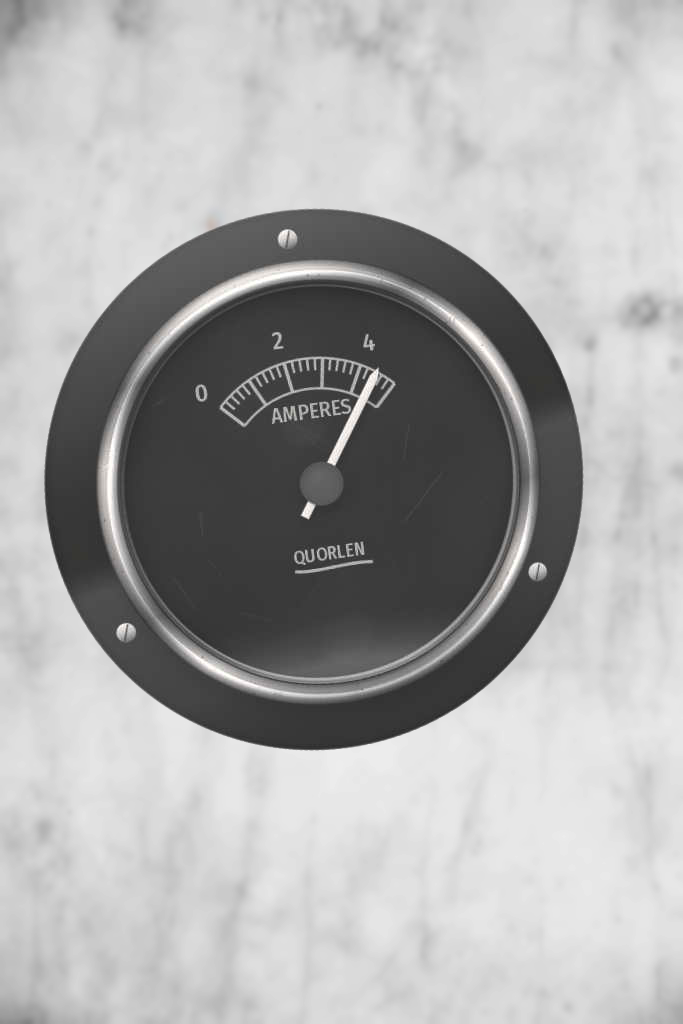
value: {"value": 4.4, "unit": "A"}
